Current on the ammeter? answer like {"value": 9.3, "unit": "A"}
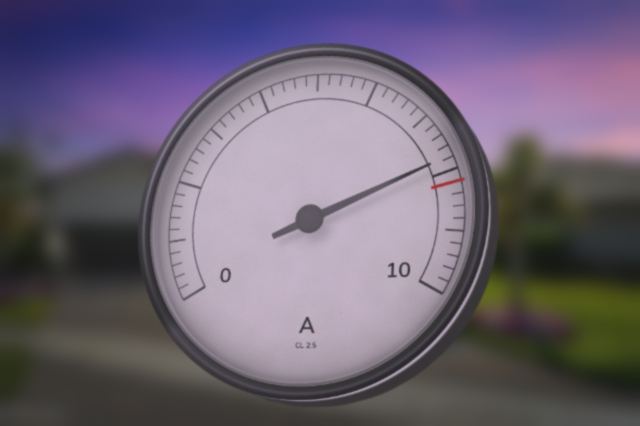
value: {"value": 7.8, "unit": "A"}
